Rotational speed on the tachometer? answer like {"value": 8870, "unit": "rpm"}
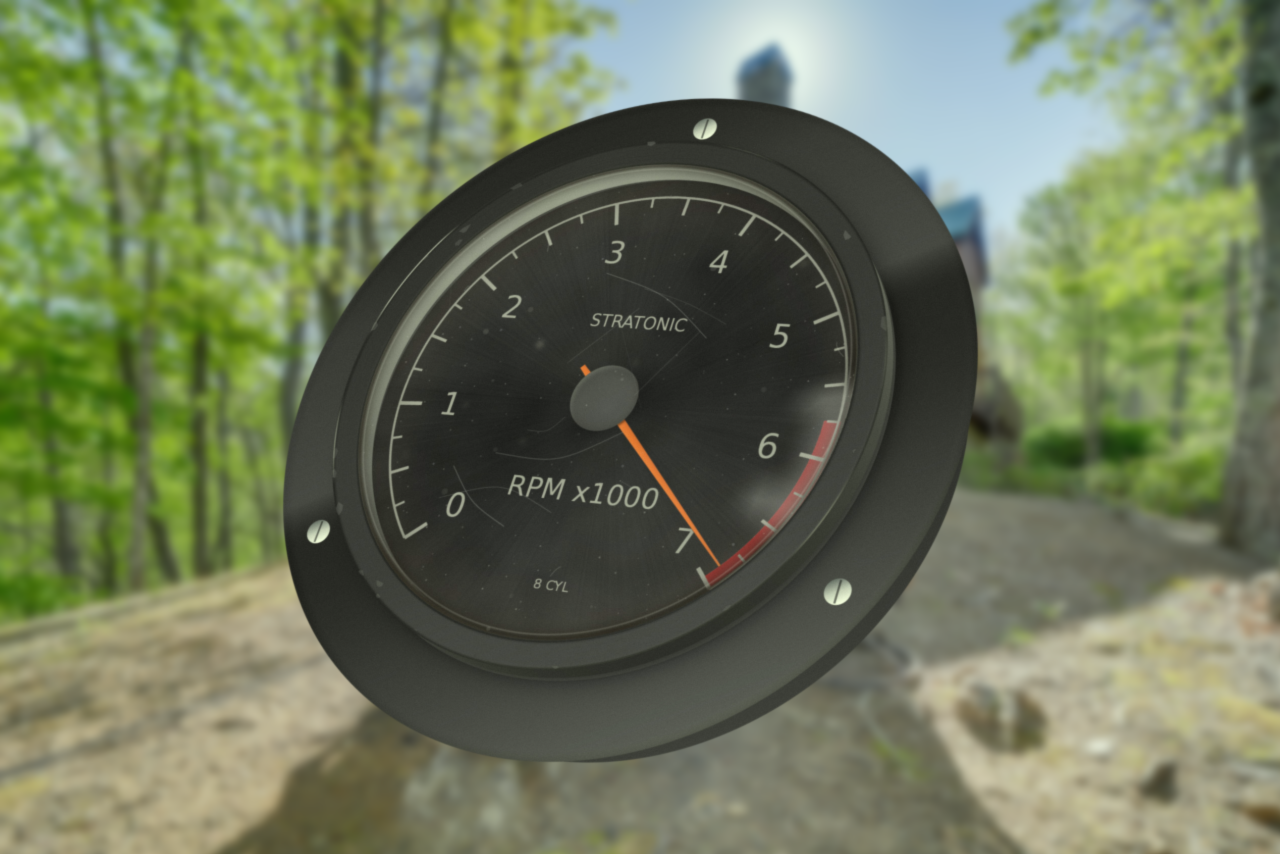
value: {"value": 6875, "unit": "rpm"}
